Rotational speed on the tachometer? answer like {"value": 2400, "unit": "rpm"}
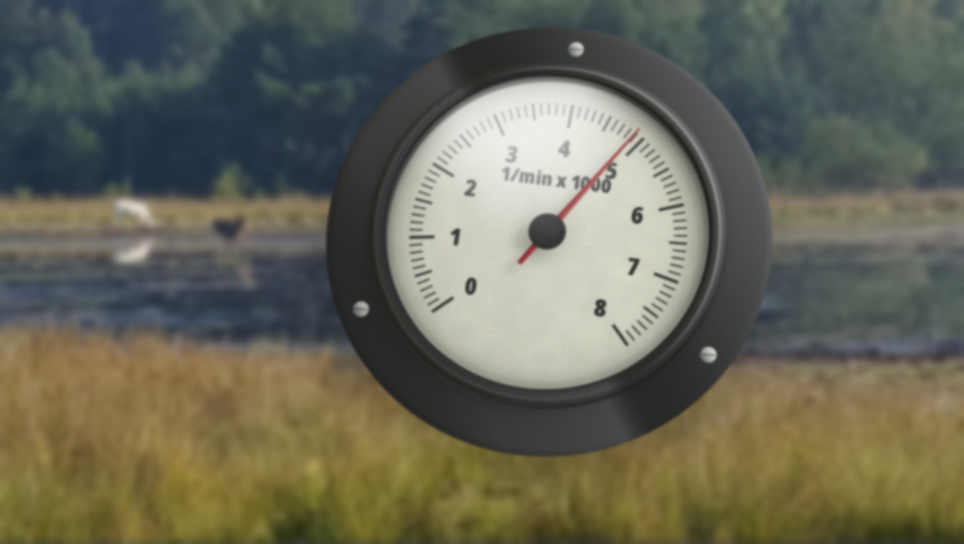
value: {"value": 4900, "unit": "rpm"}
